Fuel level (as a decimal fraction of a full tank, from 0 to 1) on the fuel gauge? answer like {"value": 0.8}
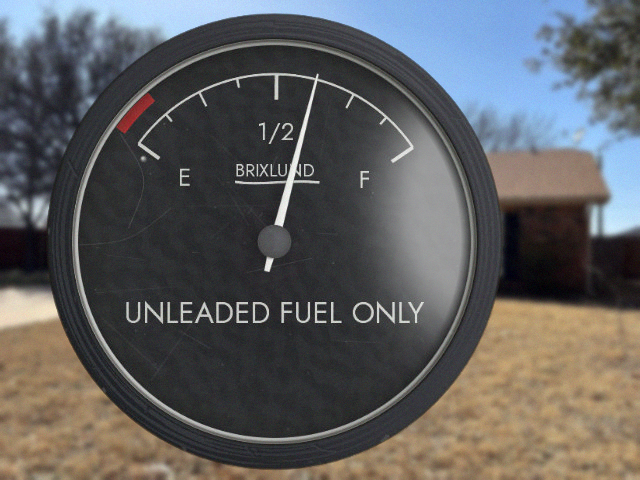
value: {"value": 0.625}
